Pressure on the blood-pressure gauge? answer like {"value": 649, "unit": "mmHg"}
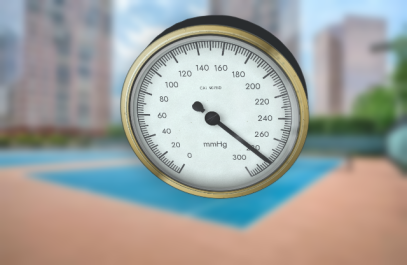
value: {"value": 280, "unit": "mmHg"}
